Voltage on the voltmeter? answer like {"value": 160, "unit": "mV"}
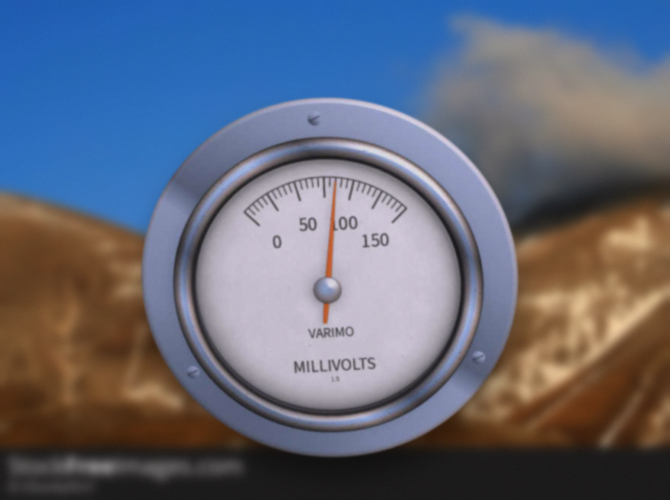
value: {"value": 85, "unit": "mV"}
